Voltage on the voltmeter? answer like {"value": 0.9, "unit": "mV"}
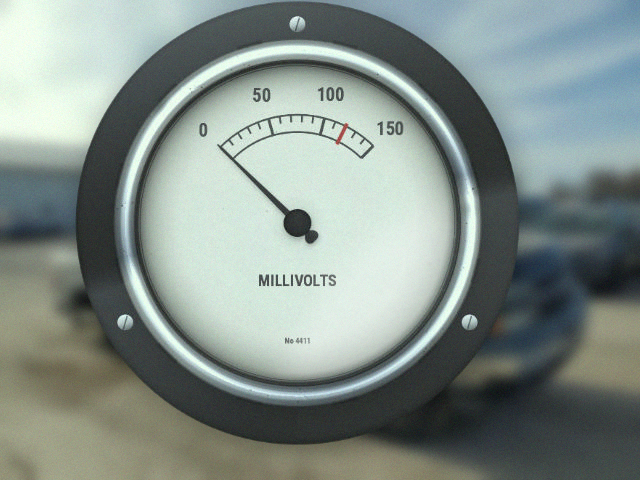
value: {"value": 0, "unit": "mV"}
